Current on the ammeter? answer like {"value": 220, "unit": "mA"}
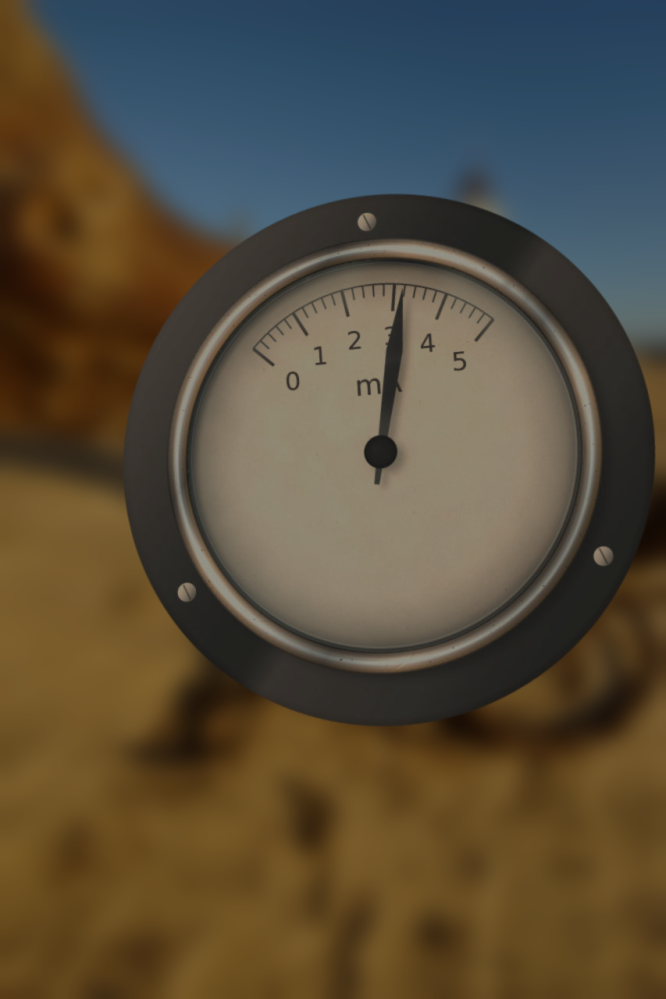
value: {"value": 3.2, "unit": "mA"}
